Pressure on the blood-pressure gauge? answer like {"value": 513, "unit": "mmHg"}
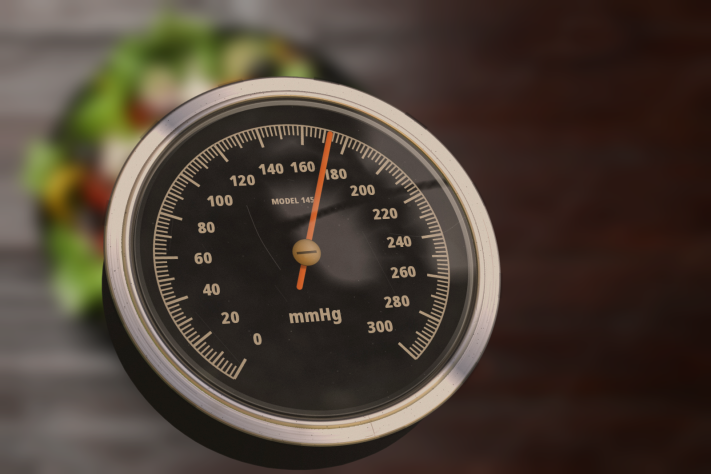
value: {"value": 172, "unit": "mmHg"}
